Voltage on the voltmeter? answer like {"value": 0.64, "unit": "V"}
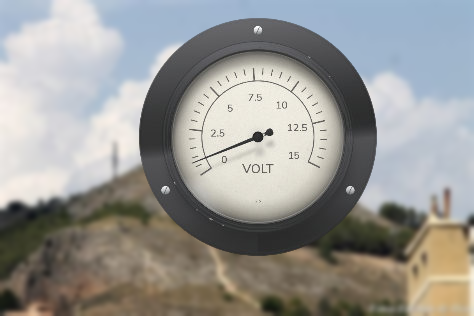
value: {"value": 0.75, "unit": "V"}
